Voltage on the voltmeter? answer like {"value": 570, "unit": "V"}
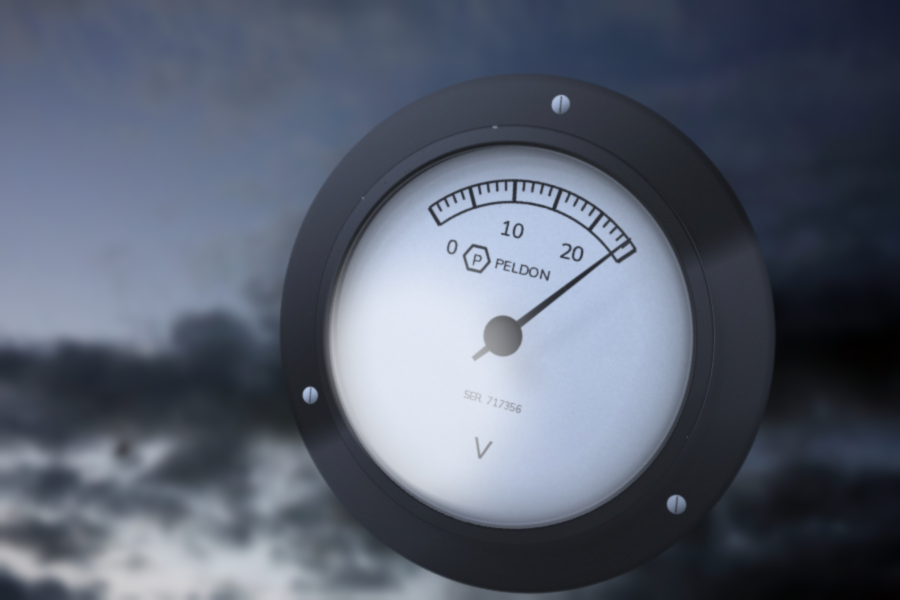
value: {"value": 24, "unit": "V"}
